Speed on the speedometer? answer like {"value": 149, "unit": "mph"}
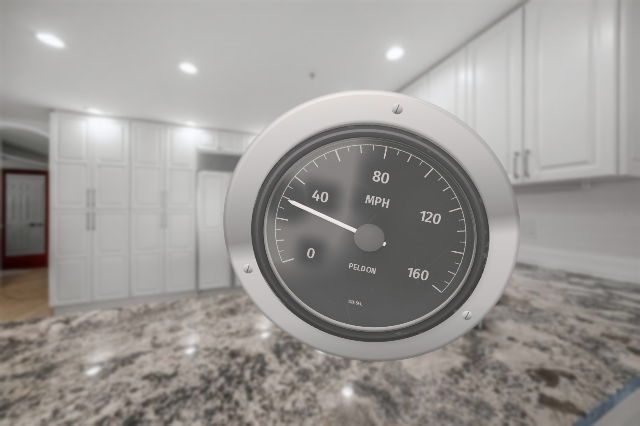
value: {"value": 30, "unit": "mph"}
